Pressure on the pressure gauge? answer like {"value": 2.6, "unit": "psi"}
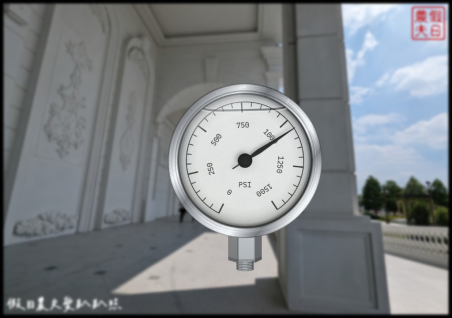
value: {"value": 1050, "unit": "psi"}
